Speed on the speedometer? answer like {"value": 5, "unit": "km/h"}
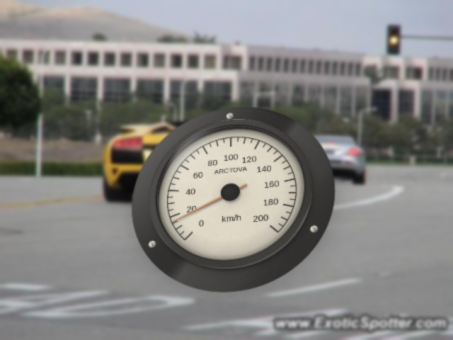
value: {"value": 15, "unit": "km/h"}
